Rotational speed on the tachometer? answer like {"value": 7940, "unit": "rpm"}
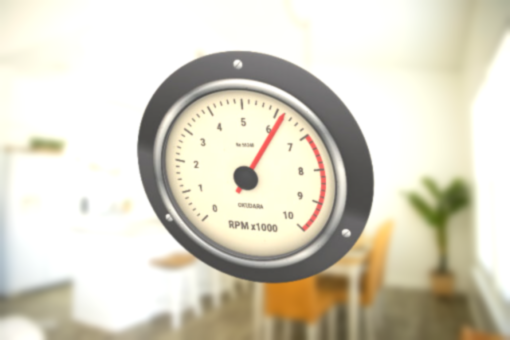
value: {"value": 6200, "unit": "rpm"}
